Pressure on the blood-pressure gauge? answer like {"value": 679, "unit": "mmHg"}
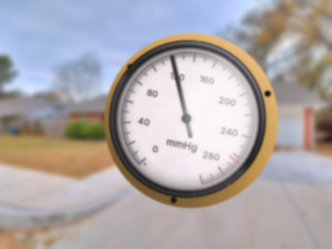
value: {"value": 120, "unit": "mmHg"}
